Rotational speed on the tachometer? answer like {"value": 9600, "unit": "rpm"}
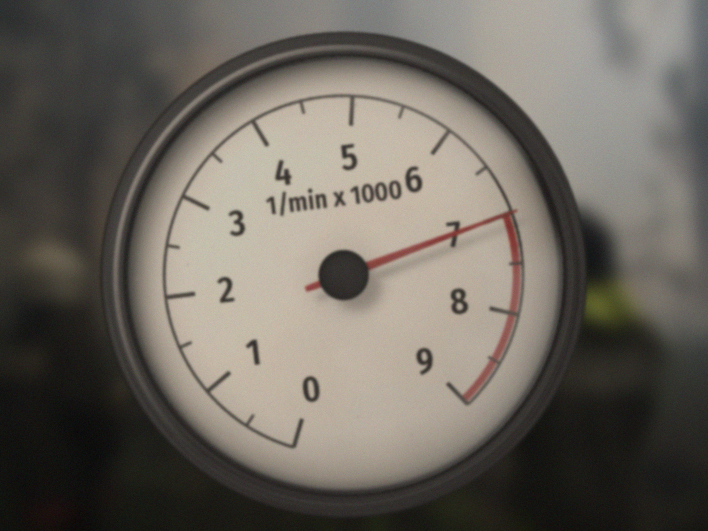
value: {"value": 7000, "unit": "rpm"}
